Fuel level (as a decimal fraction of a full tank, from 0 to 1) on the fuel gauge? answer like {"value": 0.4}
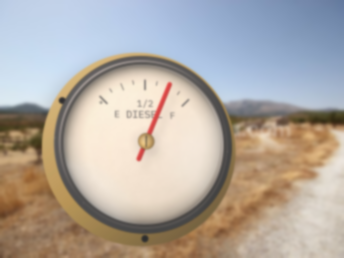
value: {"value": 0.75}
